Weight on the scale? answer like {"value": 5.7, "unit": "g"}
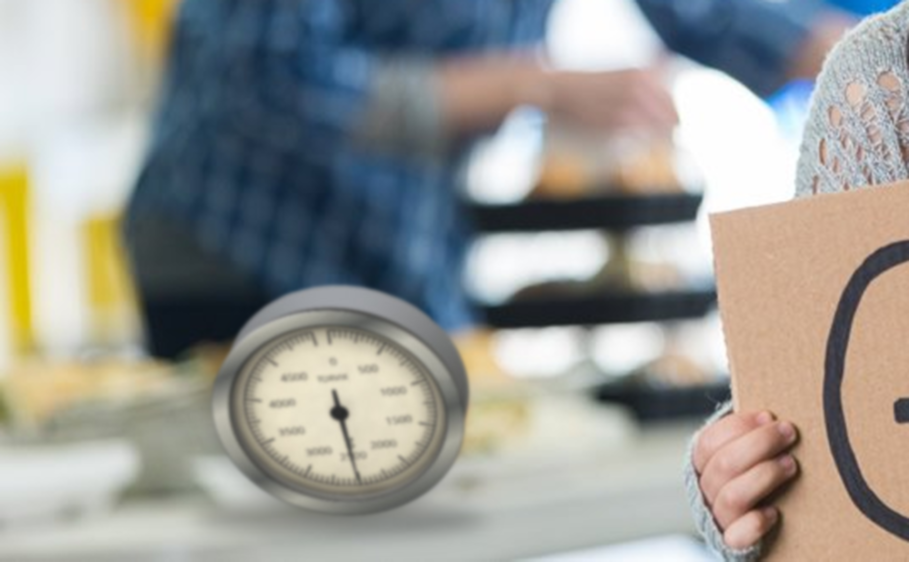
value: {"value": 2500, "unit": "g"}
